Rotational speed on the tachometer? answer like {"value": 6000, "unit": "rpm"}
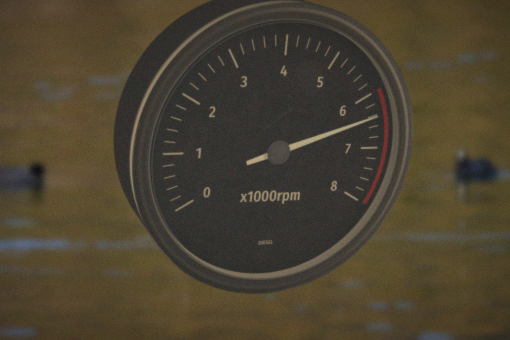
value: {"value": 6400, "unit": "rpm"}
